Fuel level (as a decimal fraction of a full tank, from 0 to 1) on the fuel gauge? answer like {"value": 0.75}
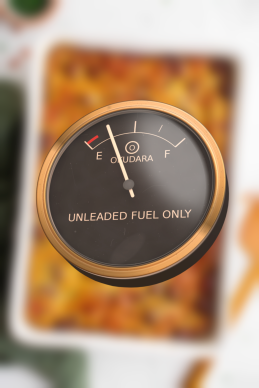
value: {"value": 0.25}
